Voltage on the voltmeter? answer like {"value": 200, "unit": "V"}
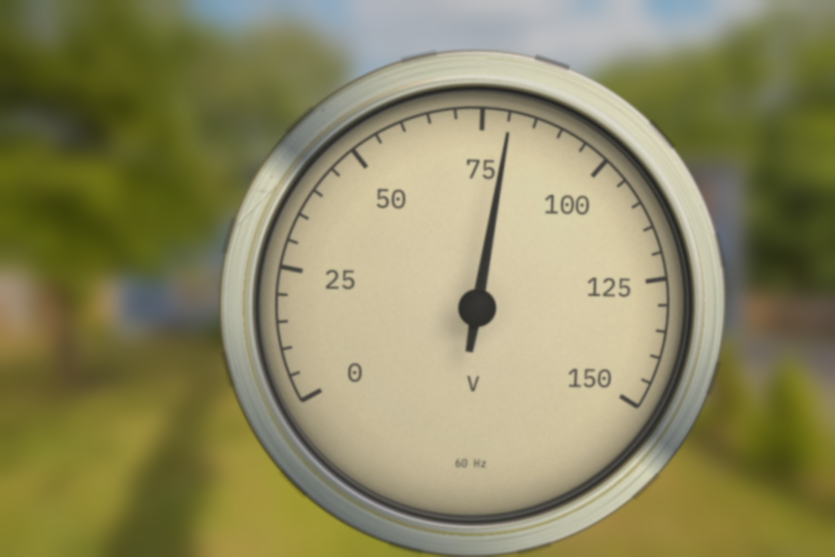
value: {"value": 80, "unit": "V"}
